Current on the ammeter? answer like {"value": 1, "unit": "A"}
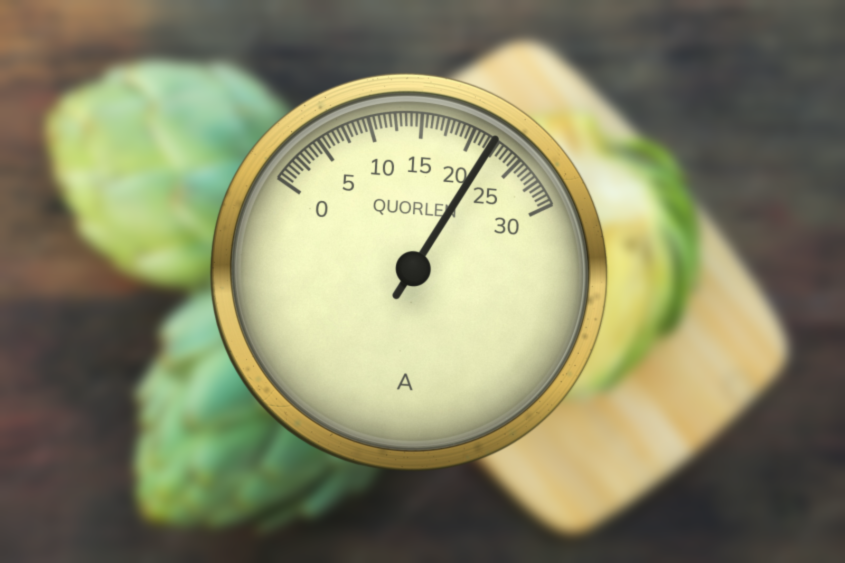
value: {"value": 22, "unit": "A"}
